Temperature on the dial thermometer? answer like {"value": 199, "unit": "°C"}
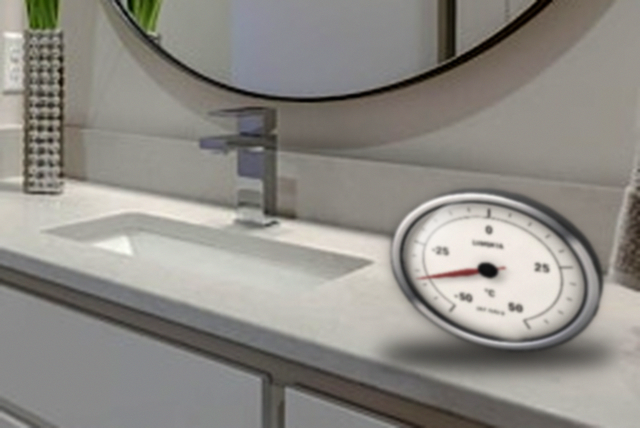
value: {"value": -37.5, "unit": "°C"}
